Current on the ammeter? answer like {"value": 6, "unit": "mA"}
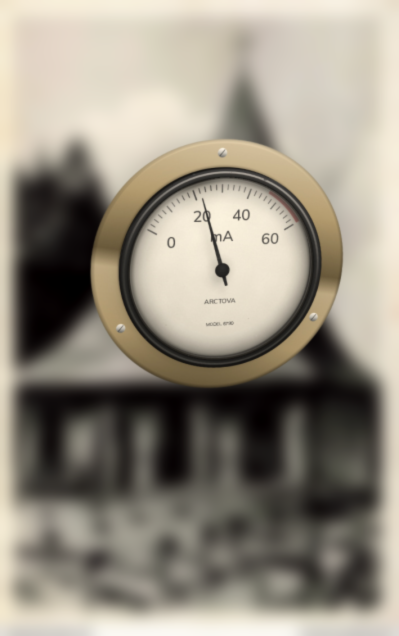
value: {"value": 22, "unit": "mA"}
